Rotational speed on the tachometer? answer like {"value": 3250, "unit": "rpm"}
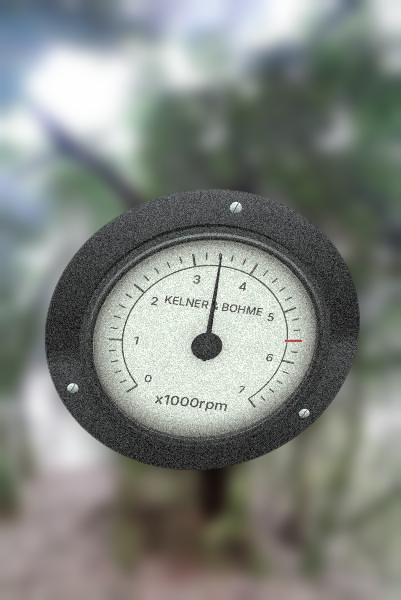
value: {"value": 3400, "unit": "rpm"}
